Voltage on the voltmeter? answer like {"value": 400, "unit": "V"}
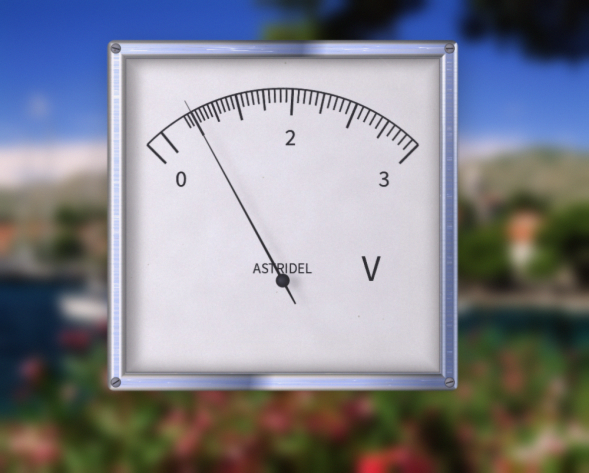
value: {"value": 1, "unit": "V"}
